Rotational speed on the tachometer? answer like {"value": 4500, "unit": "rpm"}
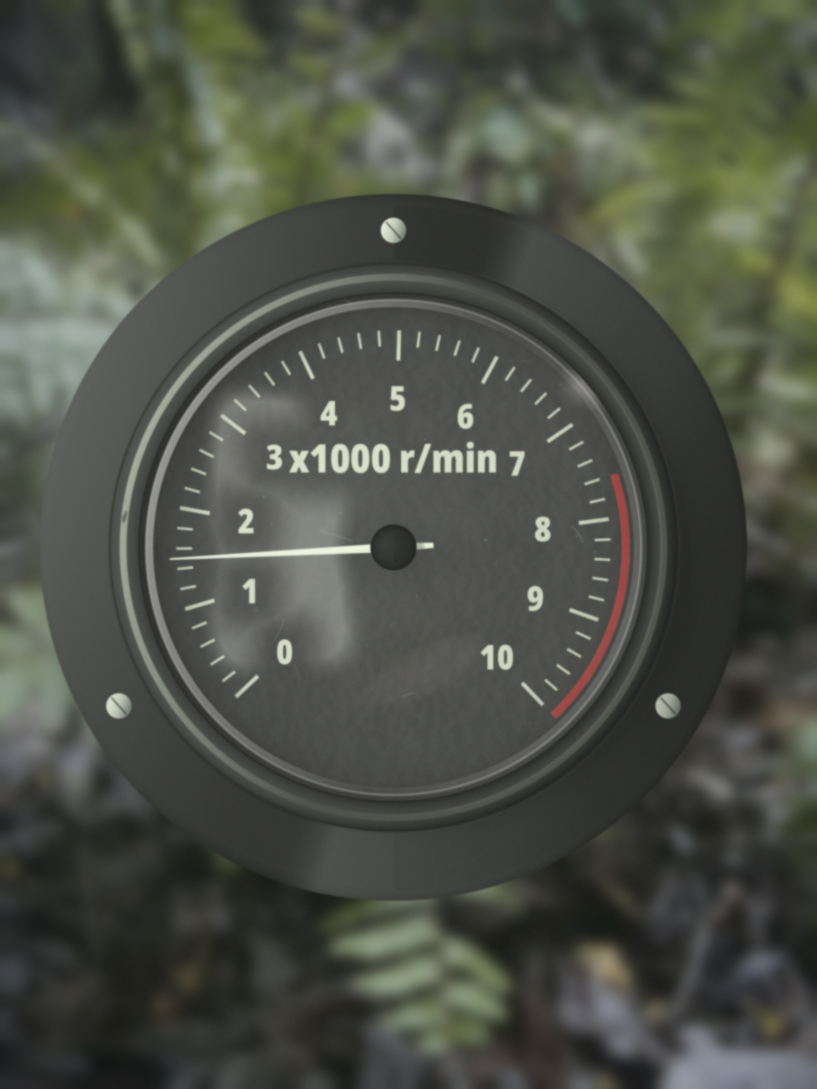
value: {"value": 1500, "unit": "rpm"}
